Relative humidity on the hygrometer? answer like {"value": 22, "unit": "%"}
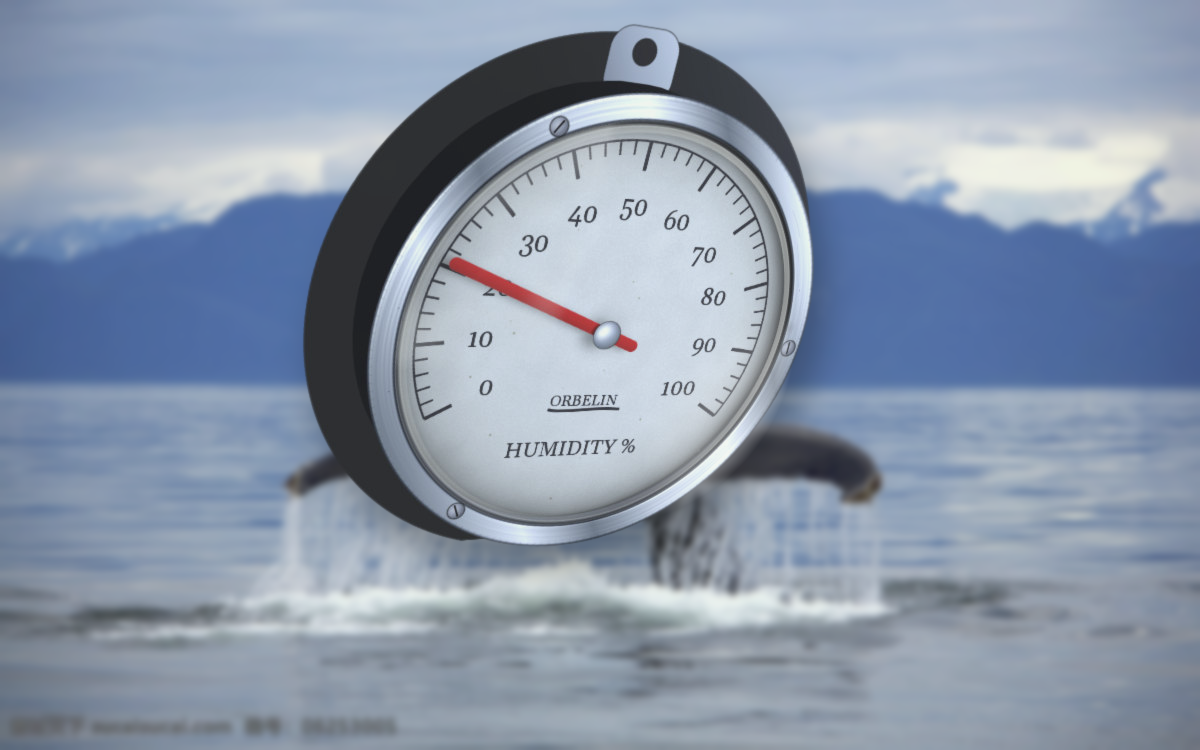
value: {"value": 21, "unit": "%"}
